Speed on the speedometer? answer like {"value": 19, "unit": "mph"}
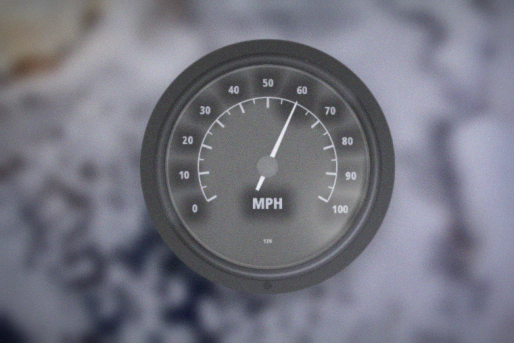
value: {"value": 60, "unit": "mph"}
